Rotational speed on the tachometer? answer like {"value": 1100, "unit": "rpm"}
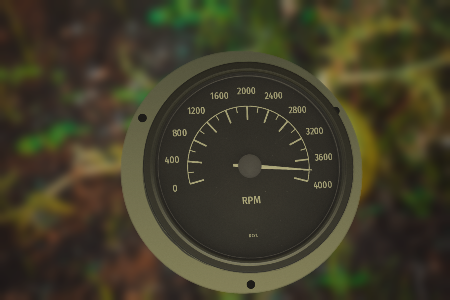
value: {"value": 3800, "unit": "rpm"}
